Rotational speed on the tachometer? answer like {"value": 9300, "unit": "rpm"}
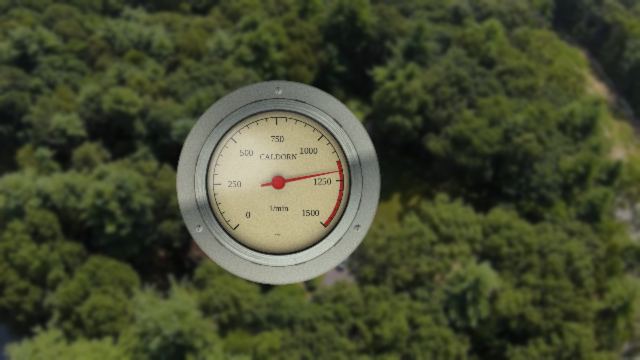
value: {"value": 1200, "unit": "rpm"}
